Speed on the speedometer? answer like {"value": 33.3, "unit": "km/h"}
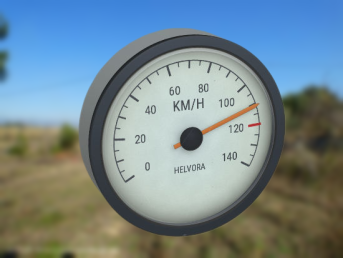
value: {"value": 110, "unit": "km/h"}
